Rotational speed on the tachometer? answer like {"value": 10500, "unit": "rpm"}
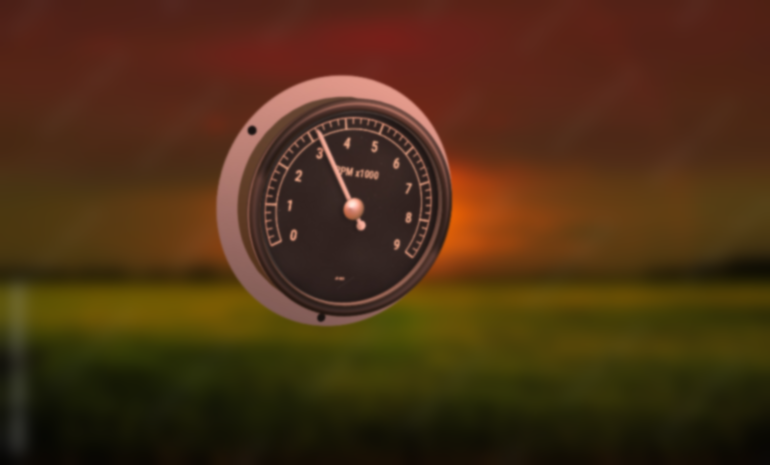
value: {"value": 3200, "unit": "rpm"}
